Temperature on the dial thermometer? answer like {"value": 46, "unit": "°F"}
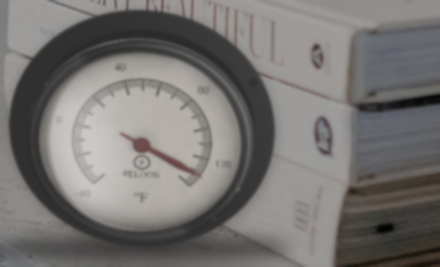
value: {"value": 130, "unit": "°F"}
